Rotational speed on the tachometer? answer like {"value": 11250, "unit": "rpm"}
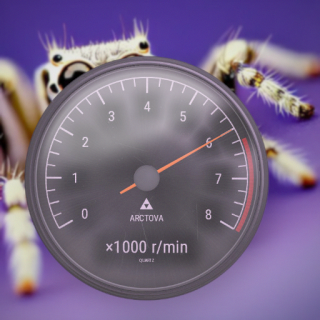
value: {"value": 6000, "unit": "rpm"}
